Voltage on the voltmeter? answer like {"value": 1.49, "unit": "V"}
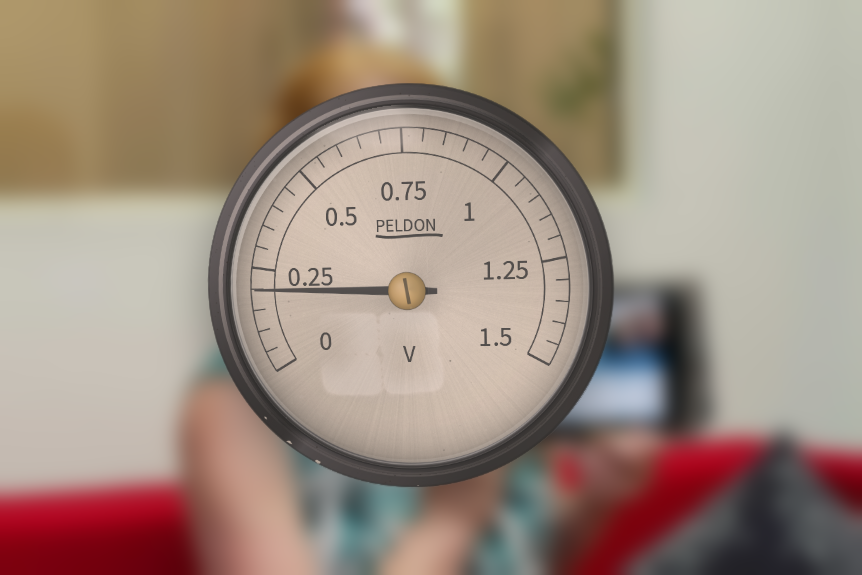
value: {"value": 0.2, "unit": "V"}
